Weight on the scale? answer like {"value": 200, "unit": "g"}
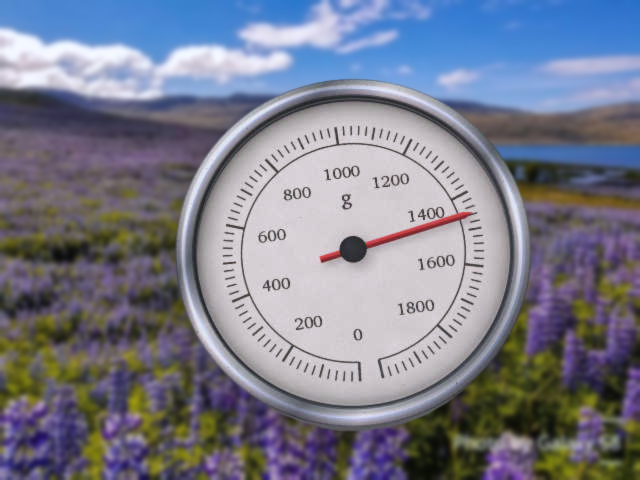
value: {"value": 1460, "unit": "g"}
